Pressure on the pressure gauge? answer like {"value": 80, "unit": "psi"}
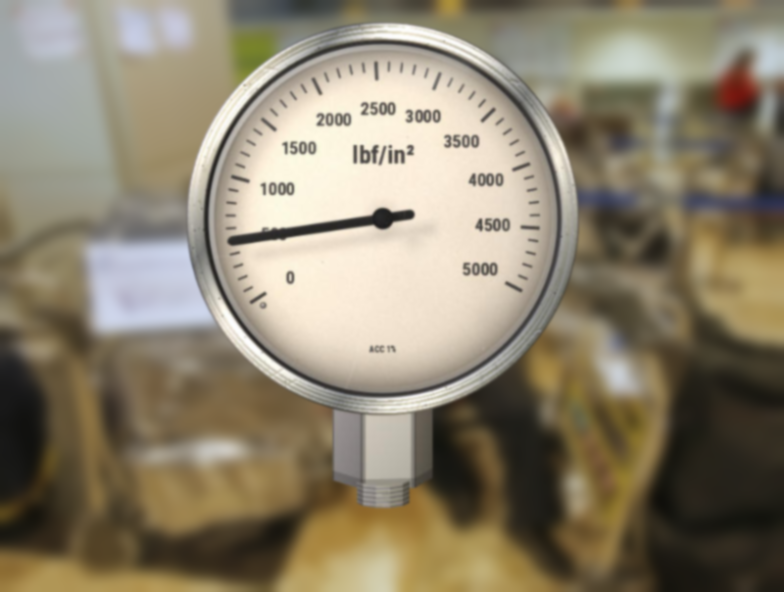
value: {"value": 500, "unit": "psi"}
